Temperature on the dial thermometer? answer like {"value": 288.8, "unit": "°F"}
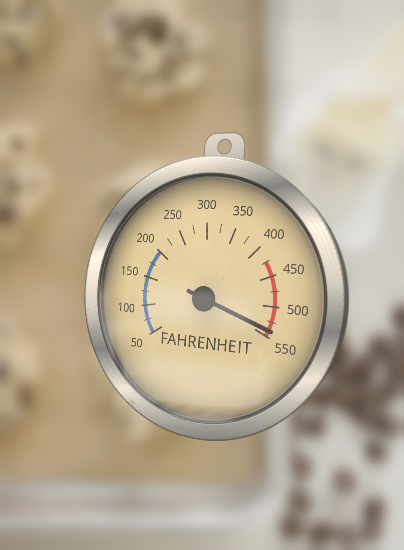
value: {"value": 537.5, "unit": "°F"}
